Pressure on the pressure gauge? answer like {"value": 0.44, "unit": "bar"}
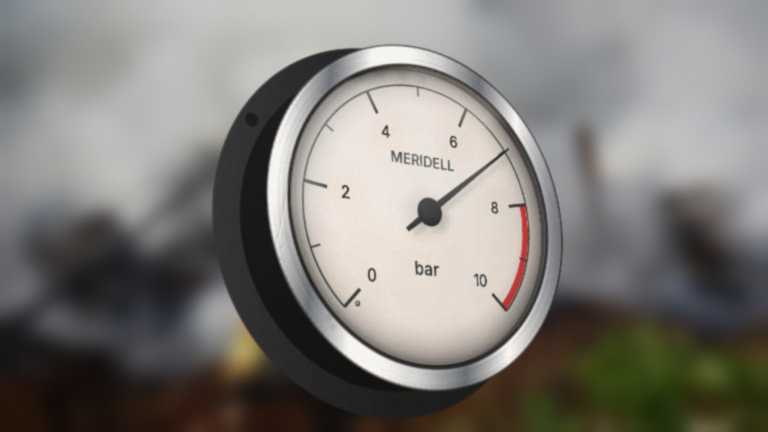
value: {"value": 7, "unit": "bar"}
